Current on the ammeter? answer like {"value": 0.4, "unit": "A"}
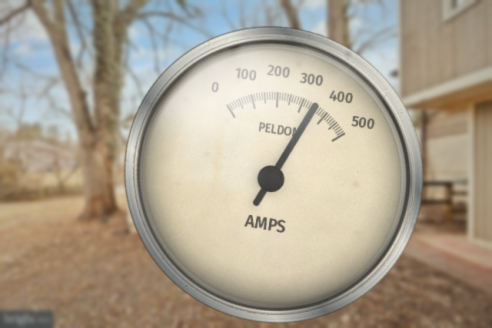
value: {"value": 350, "unit": "A"}
